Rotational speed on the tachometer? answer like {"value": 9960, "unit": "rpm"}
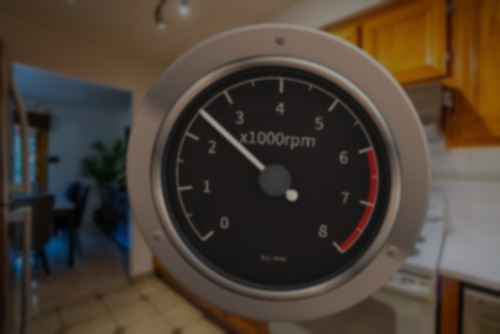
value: {"value": 2500, "unit": "rpm"}
